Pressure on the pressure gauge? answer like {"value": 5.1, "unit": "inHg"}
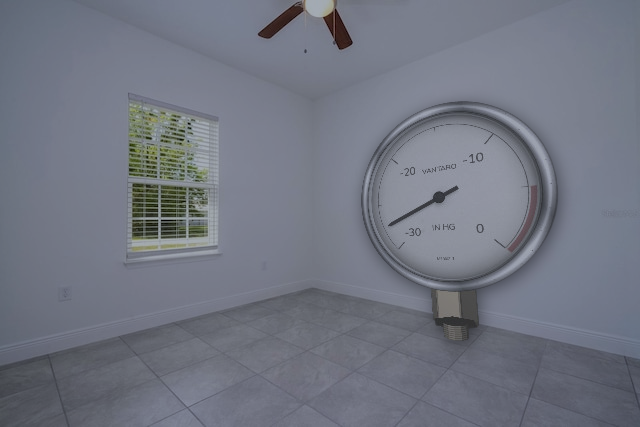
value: {"value": -27.5, "unit": "inHg"}
